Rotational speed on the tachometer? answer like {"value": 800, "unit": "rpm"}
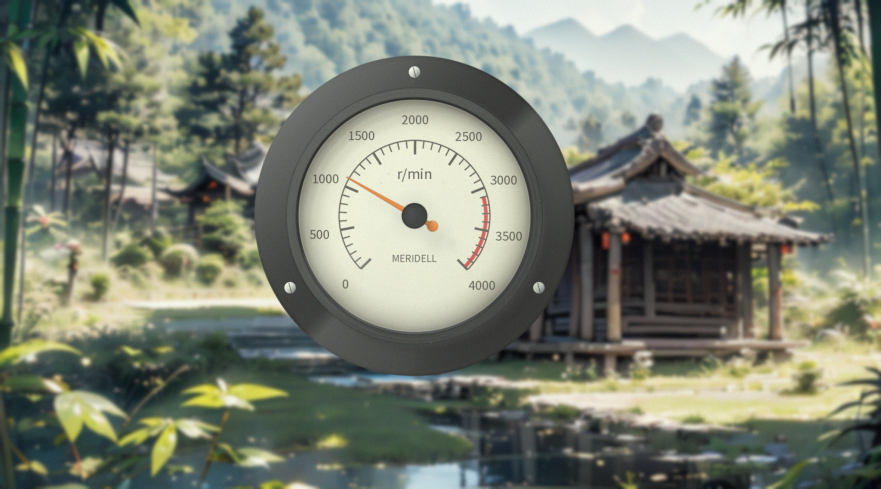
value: {"value": 1100, "unit": "rpm"}
